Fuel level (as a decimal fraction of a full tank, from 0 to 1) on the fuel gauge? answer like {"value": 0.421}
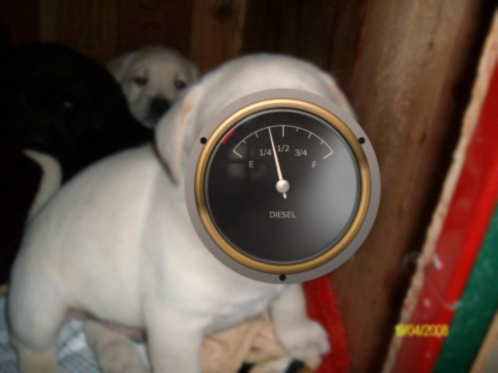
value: {"value": 0.375}
